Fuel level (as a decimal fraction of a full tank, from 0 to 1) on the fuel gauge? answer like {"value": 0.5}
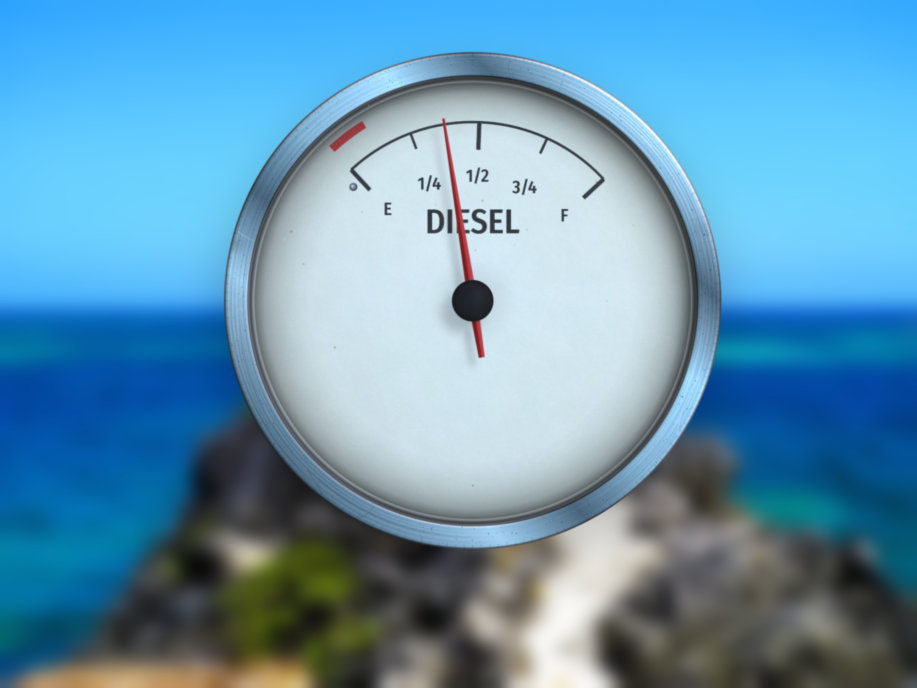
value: {"value": 0.375}
